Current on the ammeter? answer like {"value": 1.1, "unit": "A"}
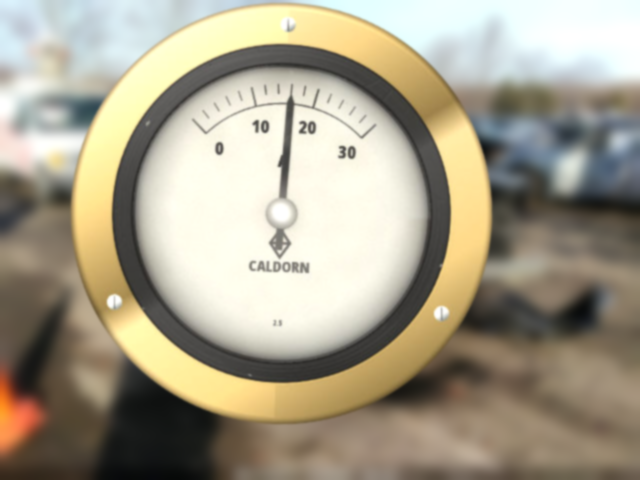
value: {"value": 16, "unit": "A"}
